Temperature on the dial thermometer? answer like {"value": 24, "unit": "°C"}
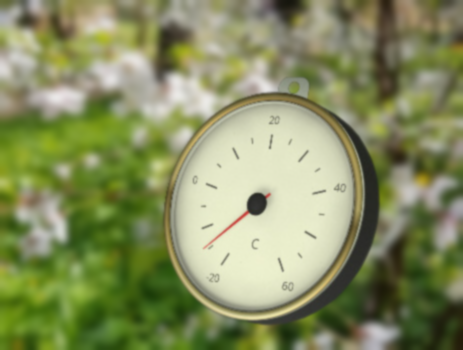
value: {"value": -15, "unit": "°C"}
